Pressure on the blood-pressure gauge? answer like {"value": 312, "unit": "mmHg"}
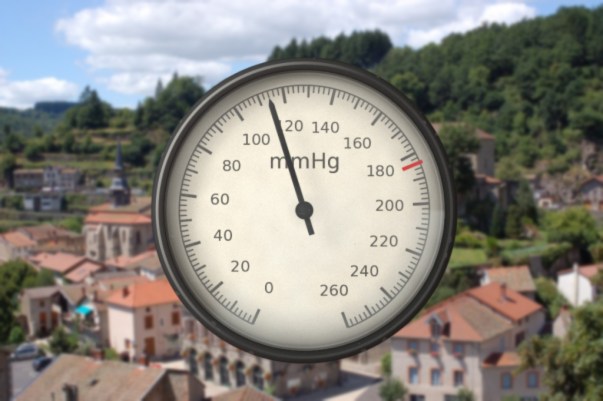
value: {"value": 114, "unit": "mmHg"}
